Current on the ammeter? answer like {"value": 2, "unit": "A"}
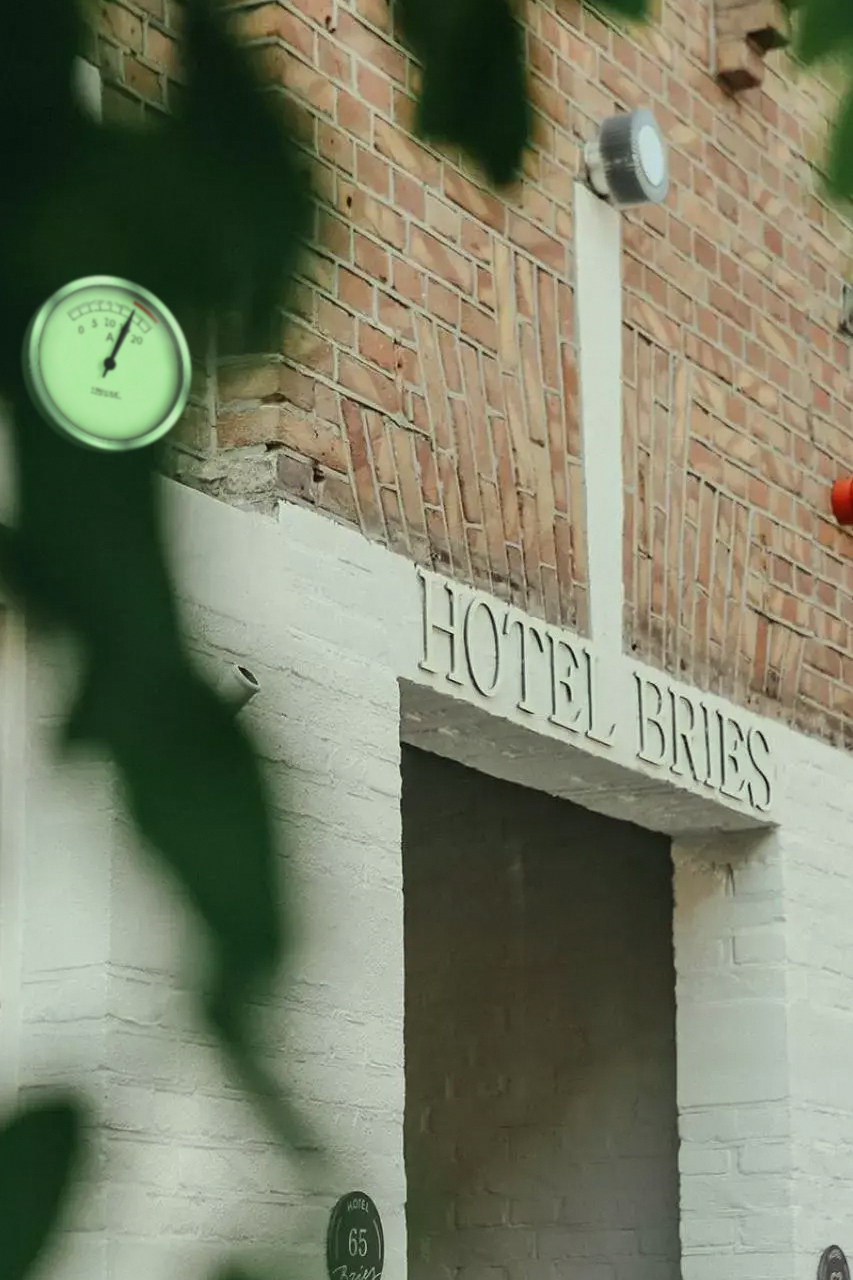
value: {"value": 15, "unit": "A"}
